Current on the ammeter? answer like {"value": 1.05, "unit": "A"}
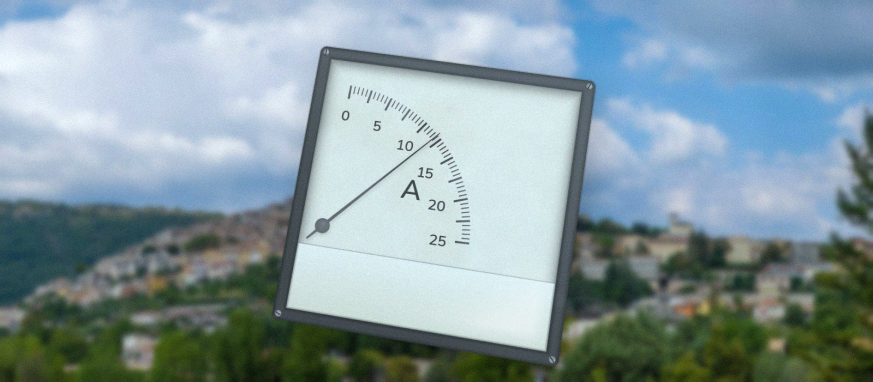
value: {"value": 12, "unit": "A"}
